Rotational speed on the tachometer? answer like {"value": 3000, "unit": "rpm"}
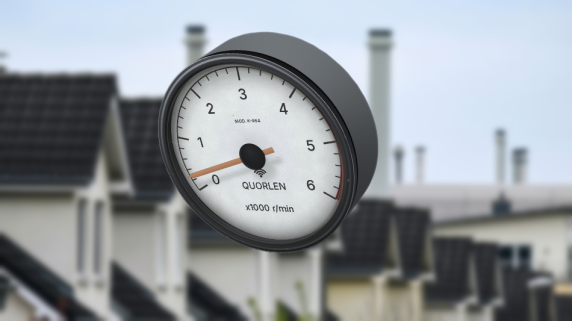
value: {"value": 300, "unit": "rpm"}
